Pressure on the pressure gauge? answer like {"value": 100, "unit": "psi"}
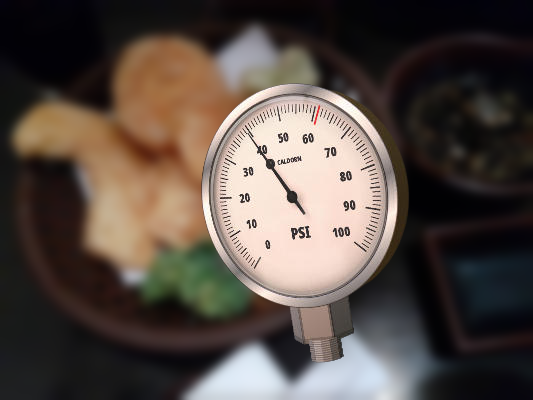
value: {"value": 40, "unit": "psi"}
